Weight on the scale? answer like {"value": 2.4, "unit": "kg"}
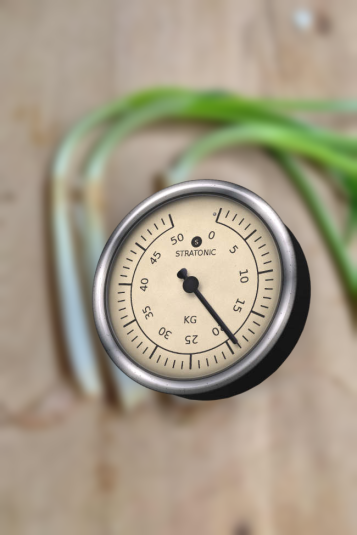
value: {"value": 19, "unit": "kg"}
